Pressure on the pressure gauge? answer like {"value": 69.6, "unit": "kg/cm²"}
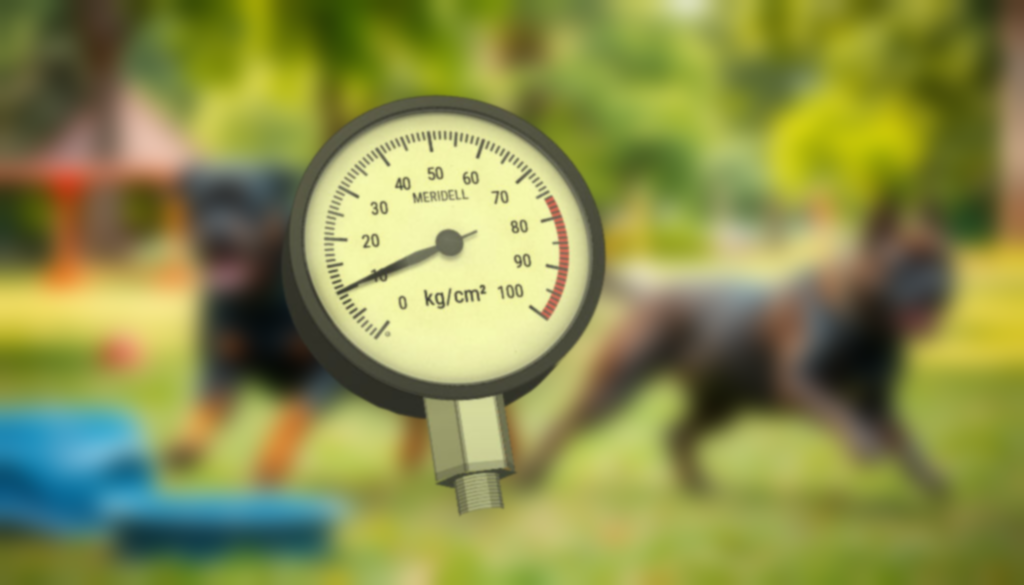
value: {"value": 10, "unit": "kg/cm²"}
